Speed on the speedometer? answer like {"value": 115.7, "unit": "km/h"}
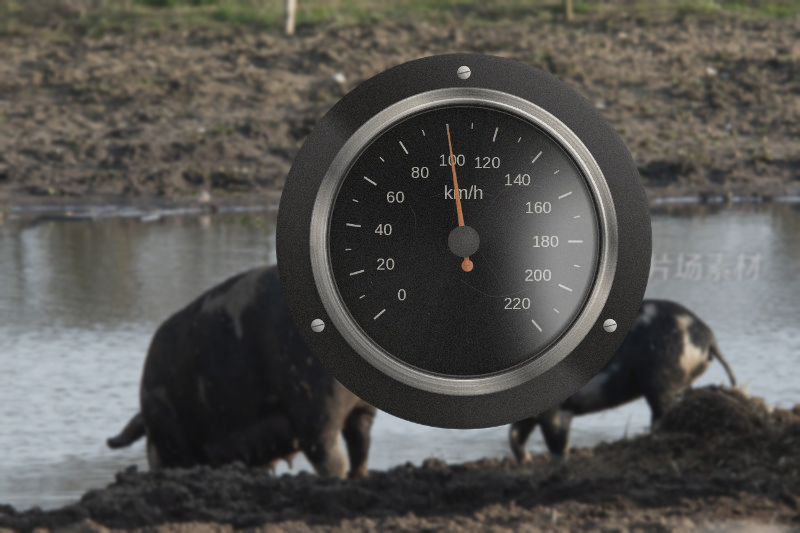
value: {"value": 100, "unit": "km/h"}
